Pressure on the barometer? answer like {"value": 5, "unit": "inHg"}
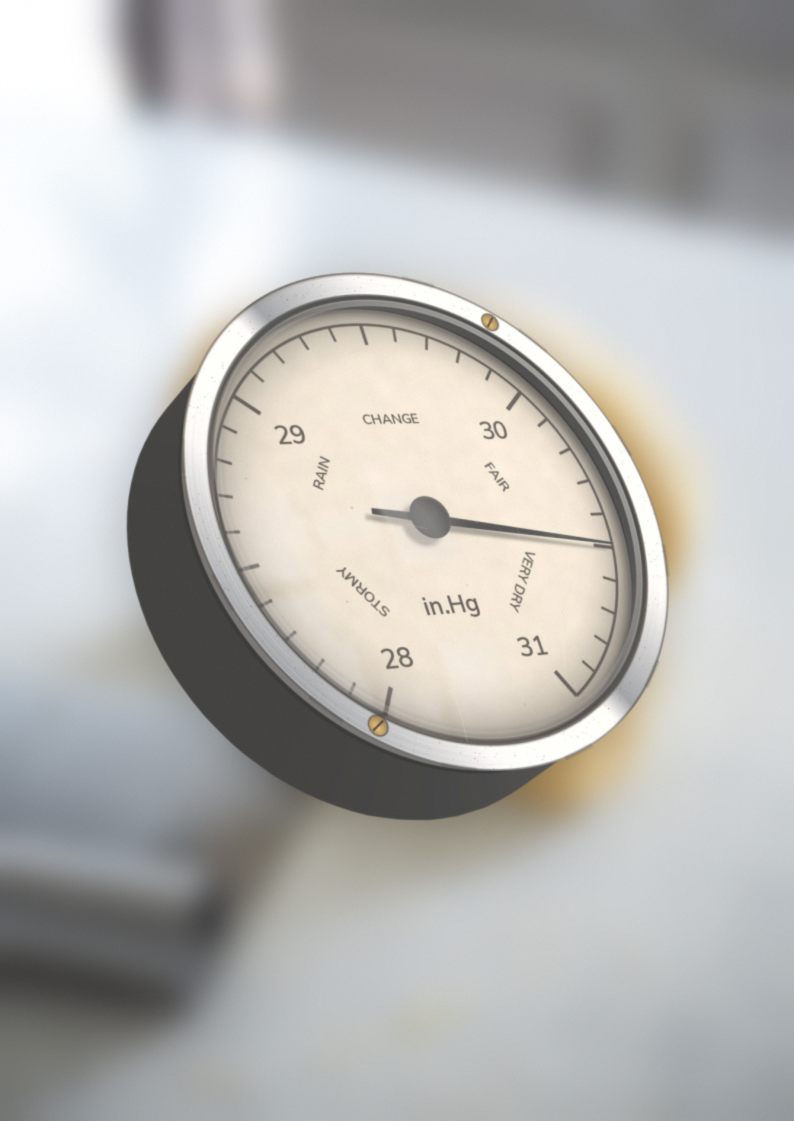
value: {"value": 30.5, "unit": "inHg"}
